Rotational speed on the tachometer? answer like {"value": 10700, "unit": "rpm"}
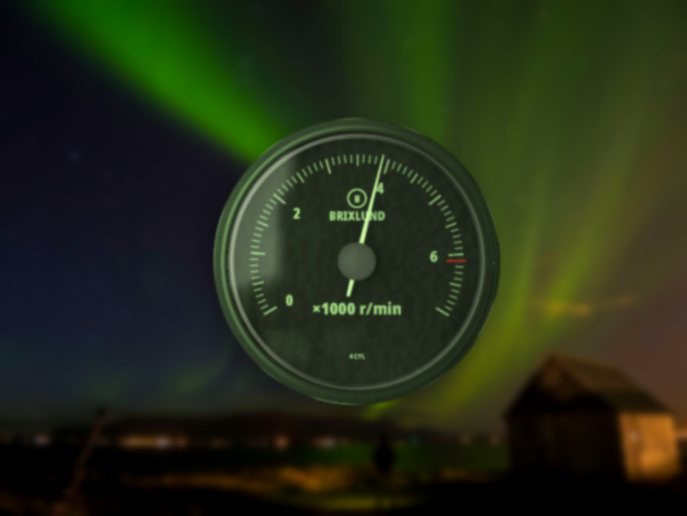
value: {"value": 3900, "unit": "rpm"}
